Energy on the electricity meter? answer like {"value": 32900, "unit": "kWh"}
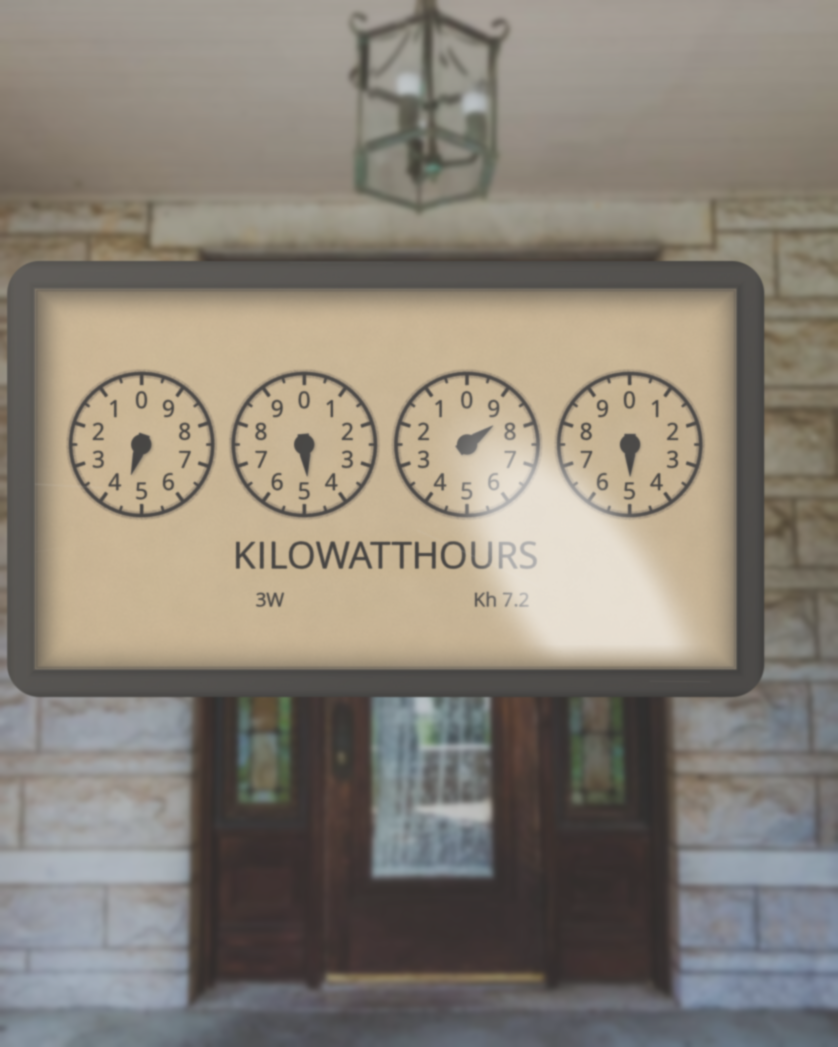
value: {"value": 4485, "unit": "kWh"}
